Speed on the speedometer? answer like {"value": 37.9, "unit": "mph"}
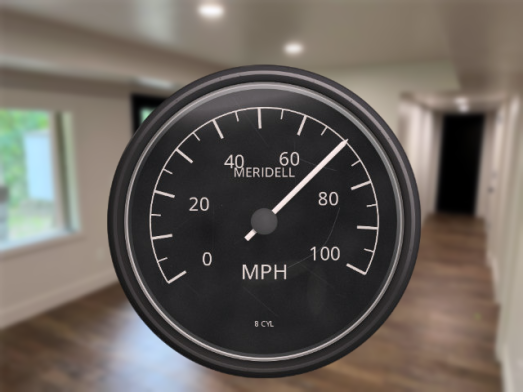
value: {"value": 70, "unit": "mph"}
